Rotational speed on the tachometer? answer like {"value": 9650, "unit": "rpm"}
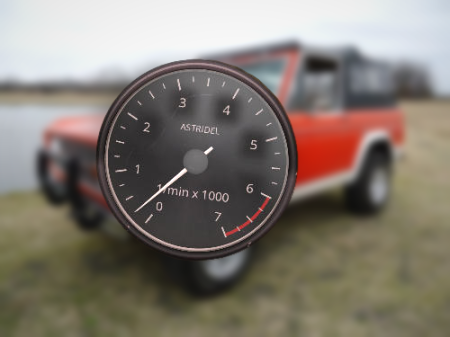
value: {"value": 250, "unit": "rpm"}
